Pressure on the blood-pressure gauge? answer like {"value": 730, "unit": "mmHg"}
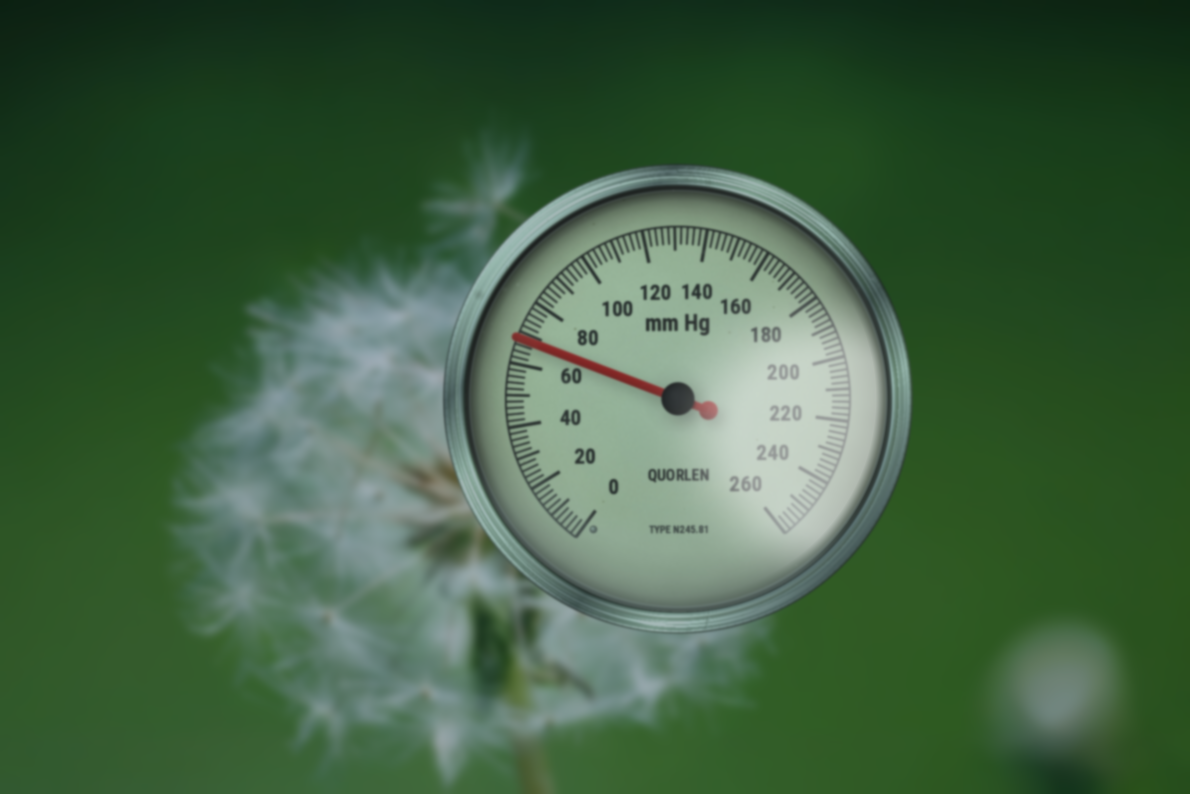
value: {"value": 68, "unit": "mmHg"}
